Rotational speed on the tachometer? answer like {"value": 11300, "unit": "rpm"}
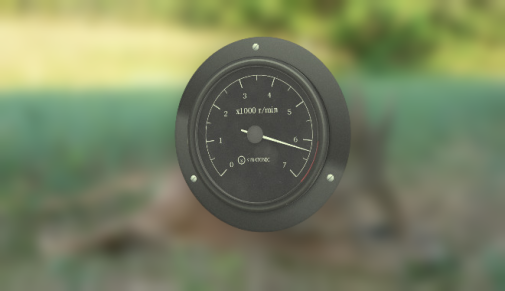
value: {"value": 6250, "unit": "rpm"}
